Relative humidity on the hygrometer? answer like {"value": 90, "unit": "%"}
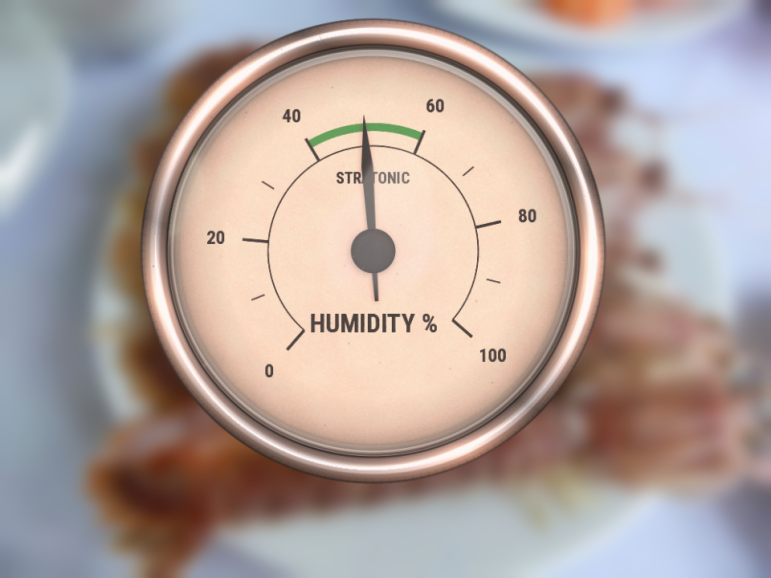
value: {"value": 50, "unit": "%"}
